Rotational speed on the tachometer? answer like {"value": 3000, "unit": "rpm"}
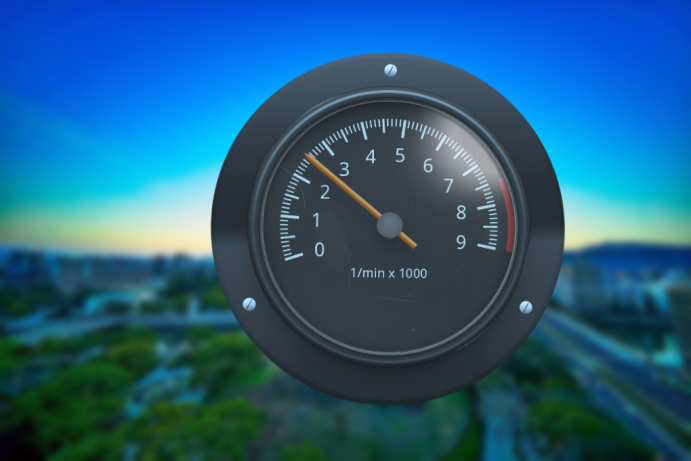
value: {"value": 2500, "unit": "rpm"}
